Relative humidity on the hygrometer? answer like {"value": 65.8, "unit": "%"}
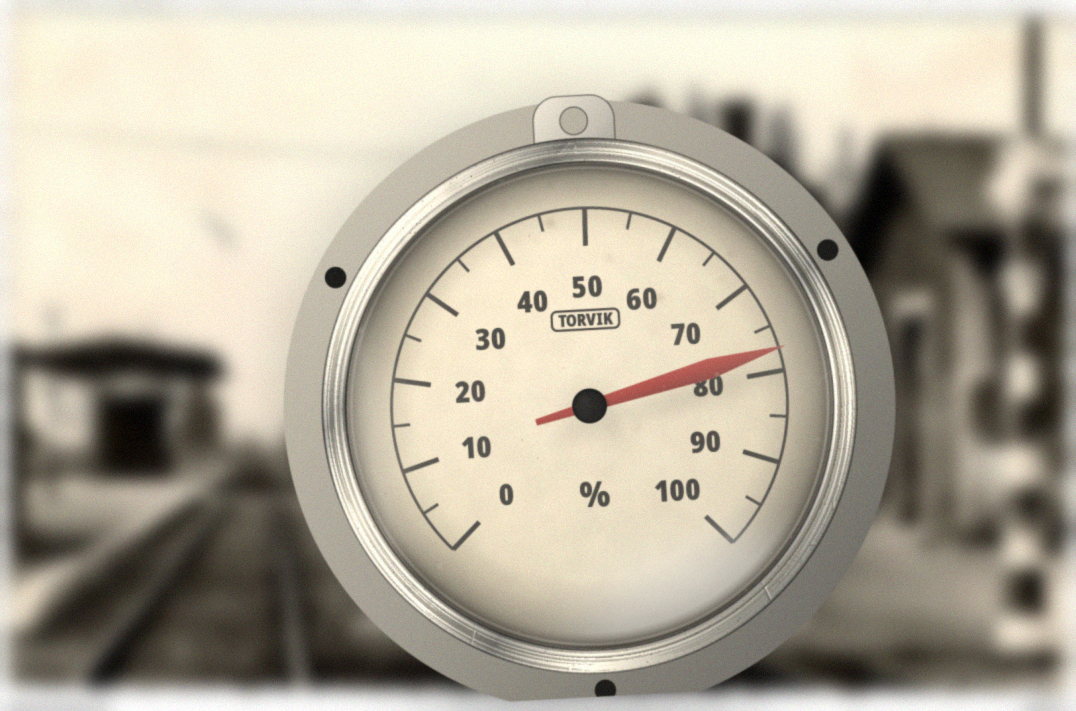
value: {"value": 77.5, "unit": "%"}
